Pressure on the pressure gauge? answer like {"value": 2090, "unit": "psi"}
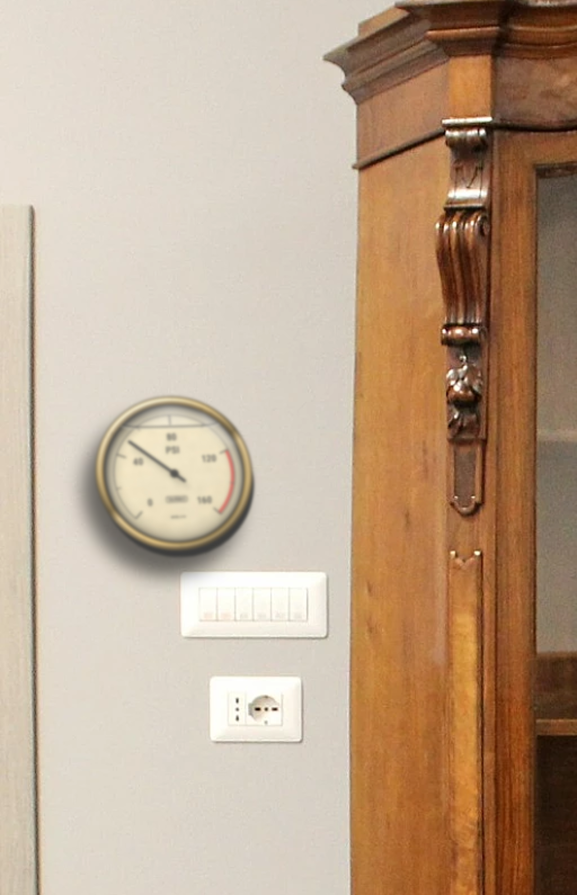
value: {"value": 50, "unit": "psi"}
